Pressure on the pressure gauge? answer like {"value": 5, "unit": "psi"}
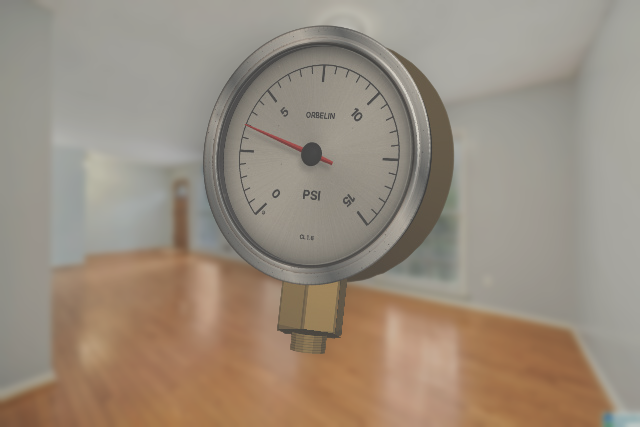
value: {"value": 3.5, "unit": "psi"}
